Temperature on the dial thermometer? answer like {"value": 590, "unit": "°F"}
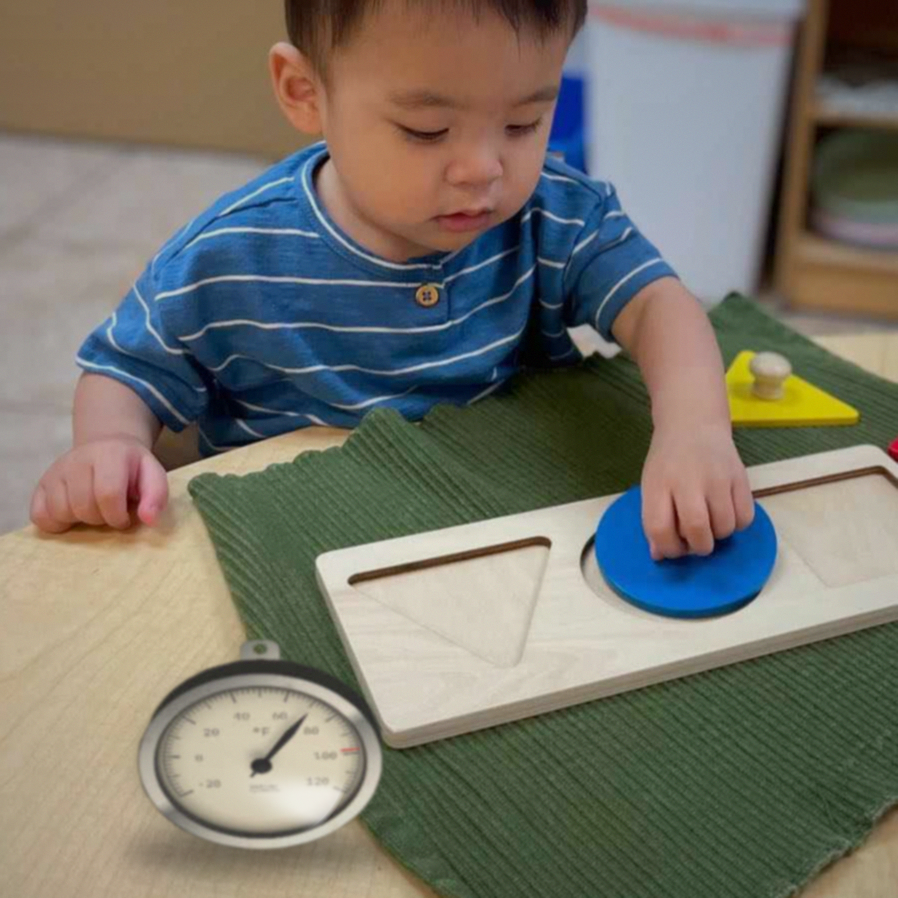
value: {"value": 70, "unit": "°F"}
